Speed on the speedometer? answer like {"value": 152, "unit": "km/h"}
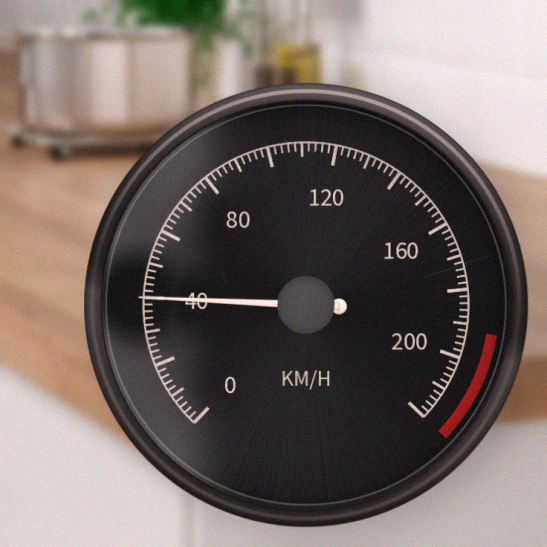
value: {"value": 40, "unit": "km/h"}
